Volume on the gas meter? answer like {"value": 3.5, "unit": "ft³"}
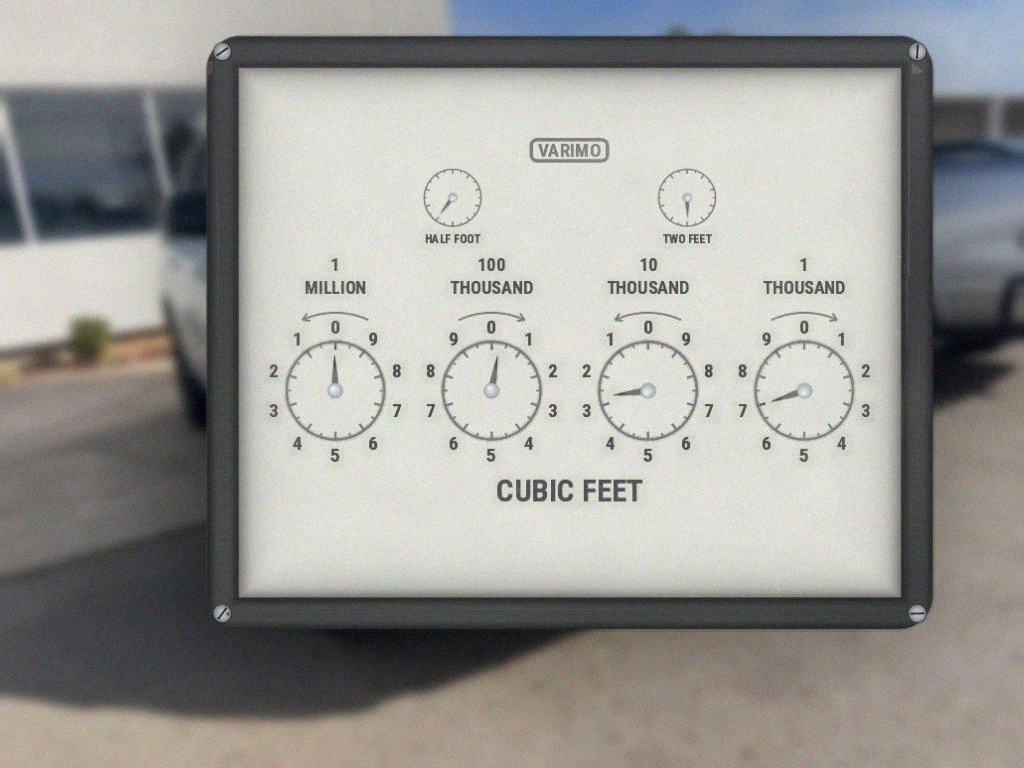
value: {"value": 2700, "unit": "ft³"}
